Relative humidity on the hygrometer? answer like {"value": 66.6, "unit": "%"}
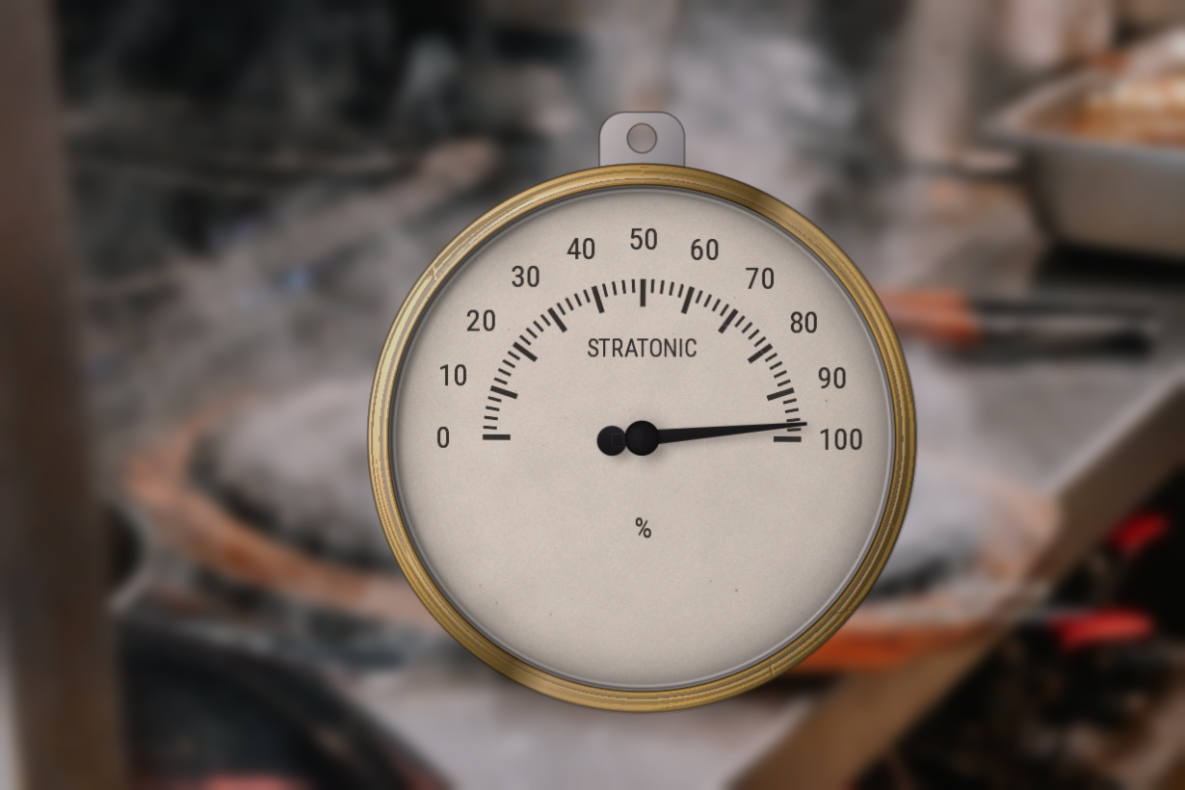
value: {"value": 97, "unit": "%"}
